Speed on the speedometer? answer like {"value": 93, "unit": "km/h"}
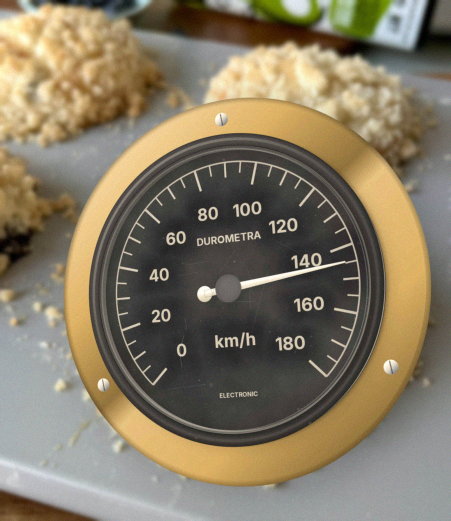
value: {"value": 145, "unit": "km/h"}
